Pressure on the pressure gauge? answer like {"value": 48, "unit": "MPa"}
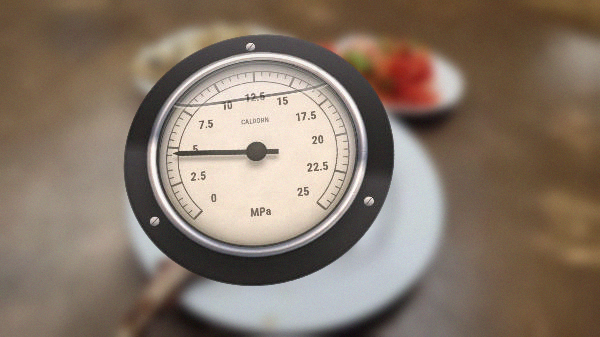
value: {"value": 4.5, "unit": "MPa"}
